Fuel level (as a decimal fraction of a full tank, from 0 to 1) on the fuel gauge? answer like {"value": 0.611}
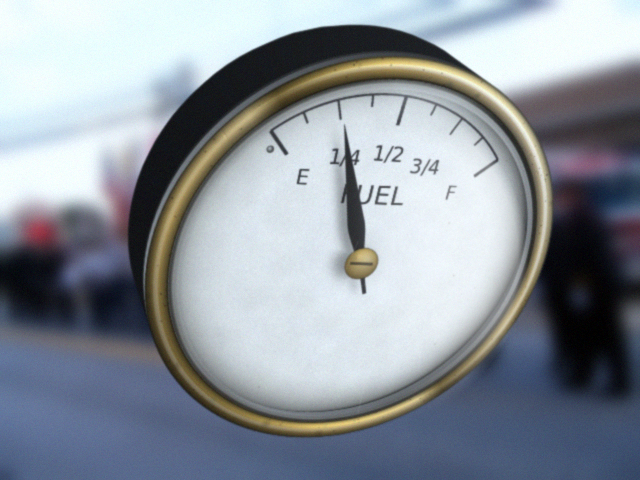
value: {"value": 0.25}
